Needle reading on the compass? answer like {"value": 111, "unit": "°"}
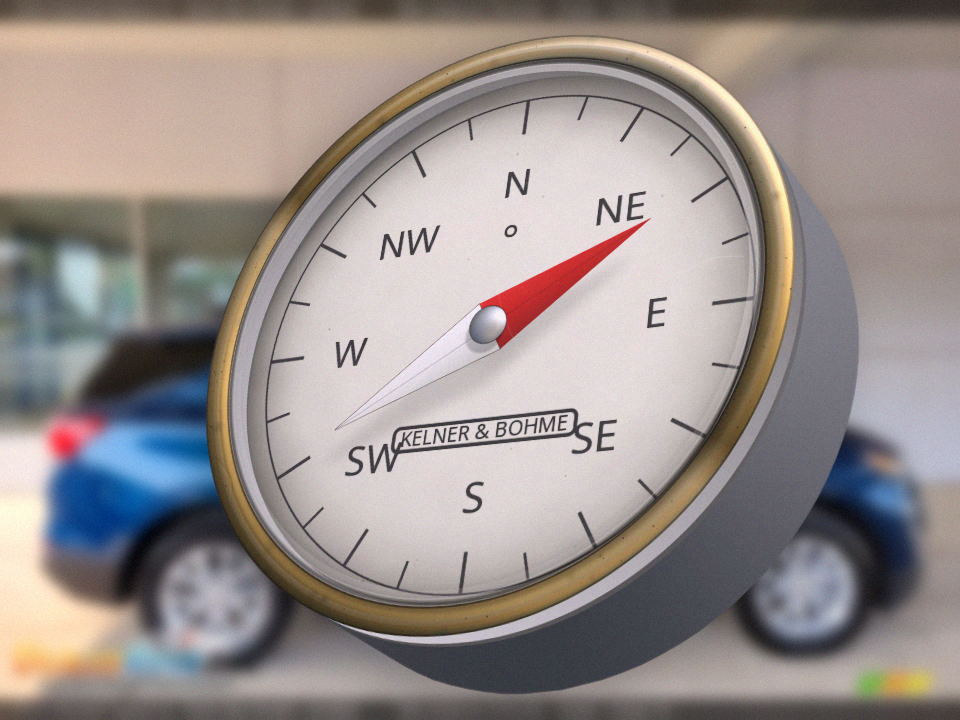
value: {"value": 60, "unit": "°"}
